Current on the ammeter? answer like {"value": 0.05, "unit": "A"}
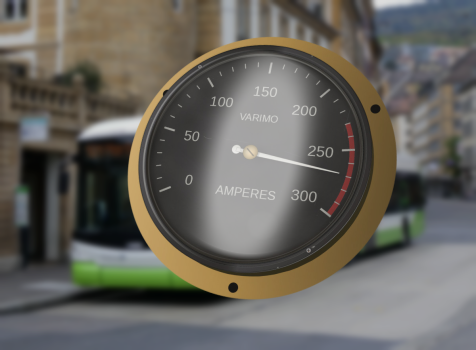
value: {"value": 270, "unit": "A"}
